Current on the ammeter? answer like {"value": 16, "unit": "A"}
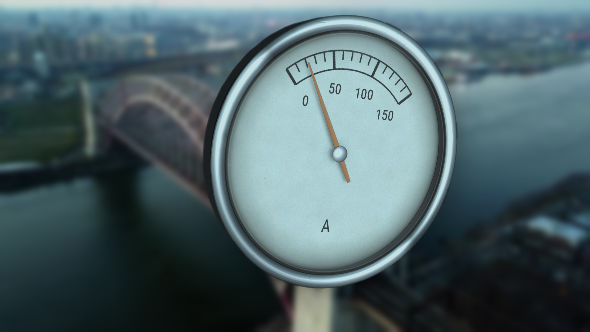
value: {"value": 20, "unit": "A"}
